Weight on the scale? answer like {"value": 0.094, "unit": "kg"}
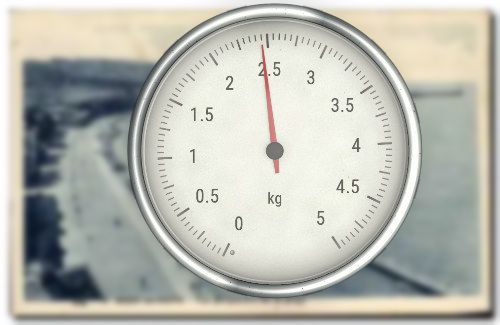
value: {"value": 2.45, "unit": "kg"}
